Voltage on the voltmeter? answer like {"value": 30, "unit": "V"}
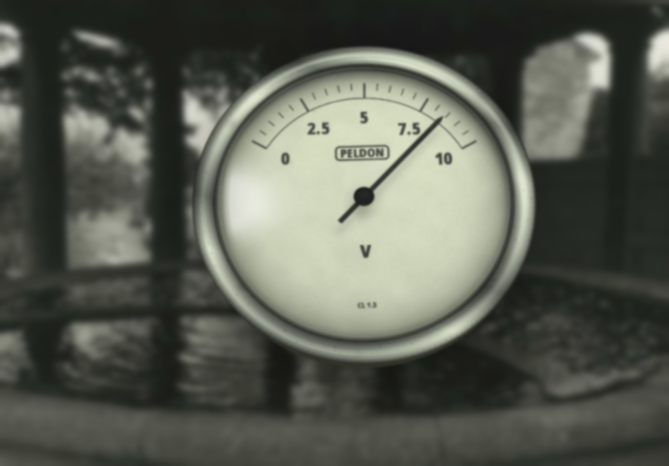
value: {"value": 8.5, "unit": "V"}
